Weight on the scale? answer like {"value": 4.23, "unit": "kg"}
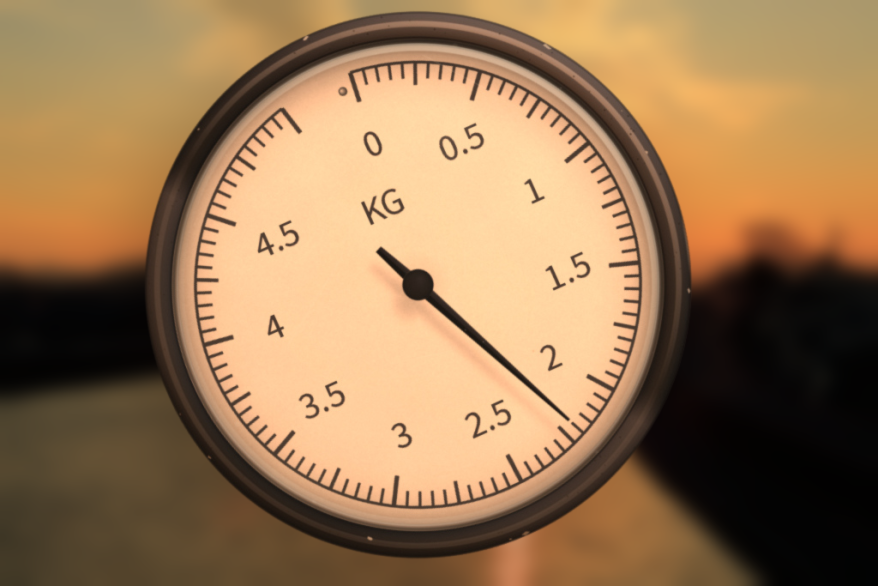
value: {"value": 2.2, "unit": "kg"}
